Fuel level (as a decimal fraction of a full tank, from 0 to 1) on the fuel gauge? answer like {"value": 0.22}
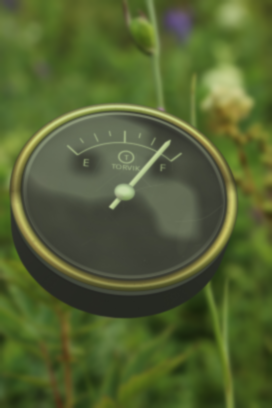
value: {"value": 0.875}
